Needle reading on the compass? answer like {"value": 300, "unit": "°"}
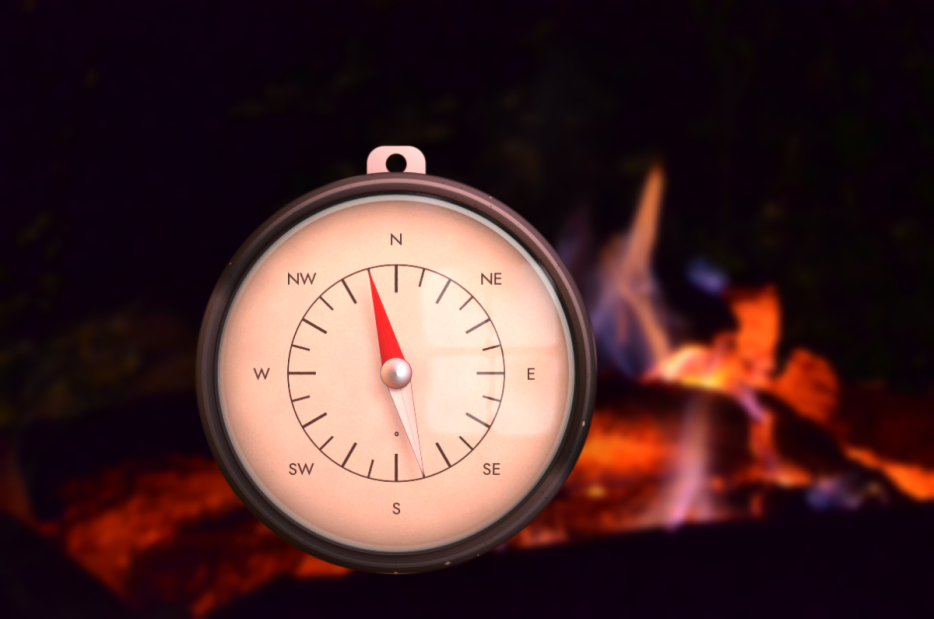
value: {"value": 345, "unit": "°"}
